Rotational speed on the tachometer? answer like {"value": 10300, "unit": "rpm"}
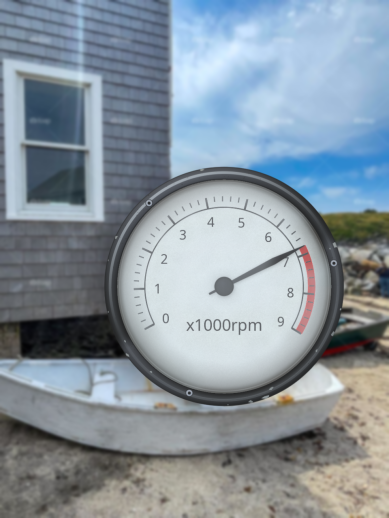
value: {"value": 6800, "unit": "rpm"}
